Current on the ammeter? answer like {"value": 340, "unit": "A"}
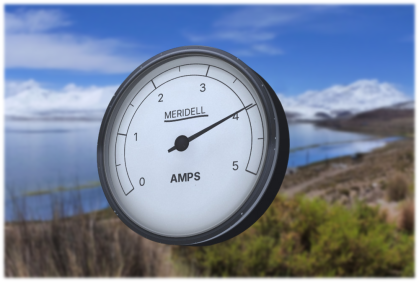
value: {"value": 4, "unit": "A"}
